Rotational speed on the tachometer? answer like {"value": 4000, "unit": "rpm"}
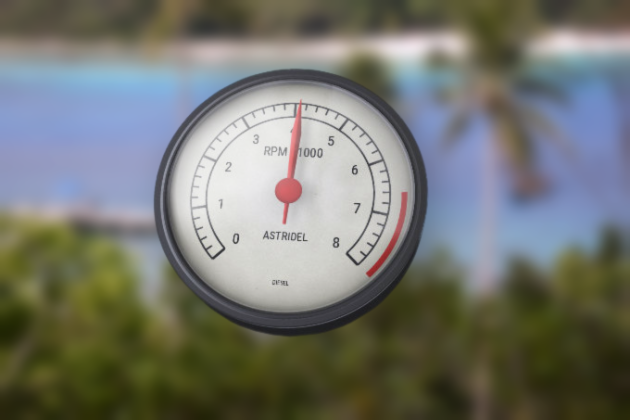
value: {"value": 4100, "unit": "rpm"}
